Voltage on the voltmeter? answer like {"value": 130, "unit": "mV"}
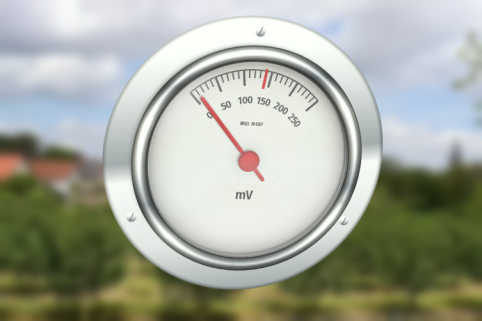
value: {"value": 10, "unit": "mV"}
